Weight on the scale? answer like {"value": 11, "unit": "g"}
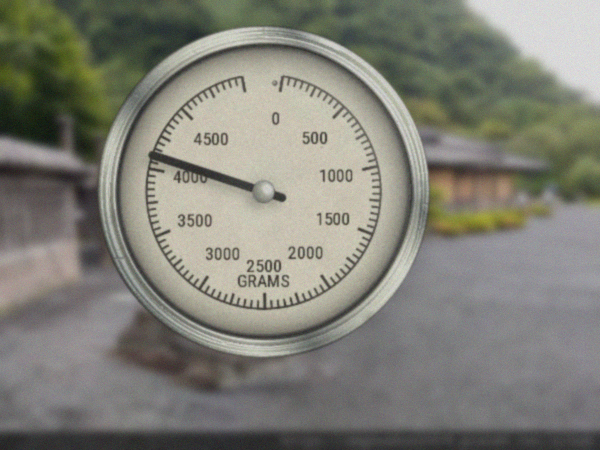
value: {"value": 4100, "unit": "g"}
